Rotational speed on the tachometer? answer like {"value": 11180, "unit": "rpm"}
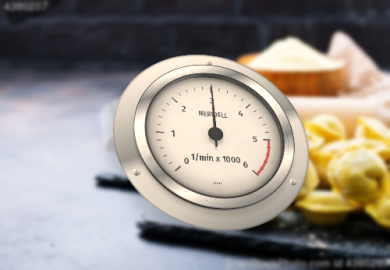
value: {"value": 3000, "unit": "rpm"}
